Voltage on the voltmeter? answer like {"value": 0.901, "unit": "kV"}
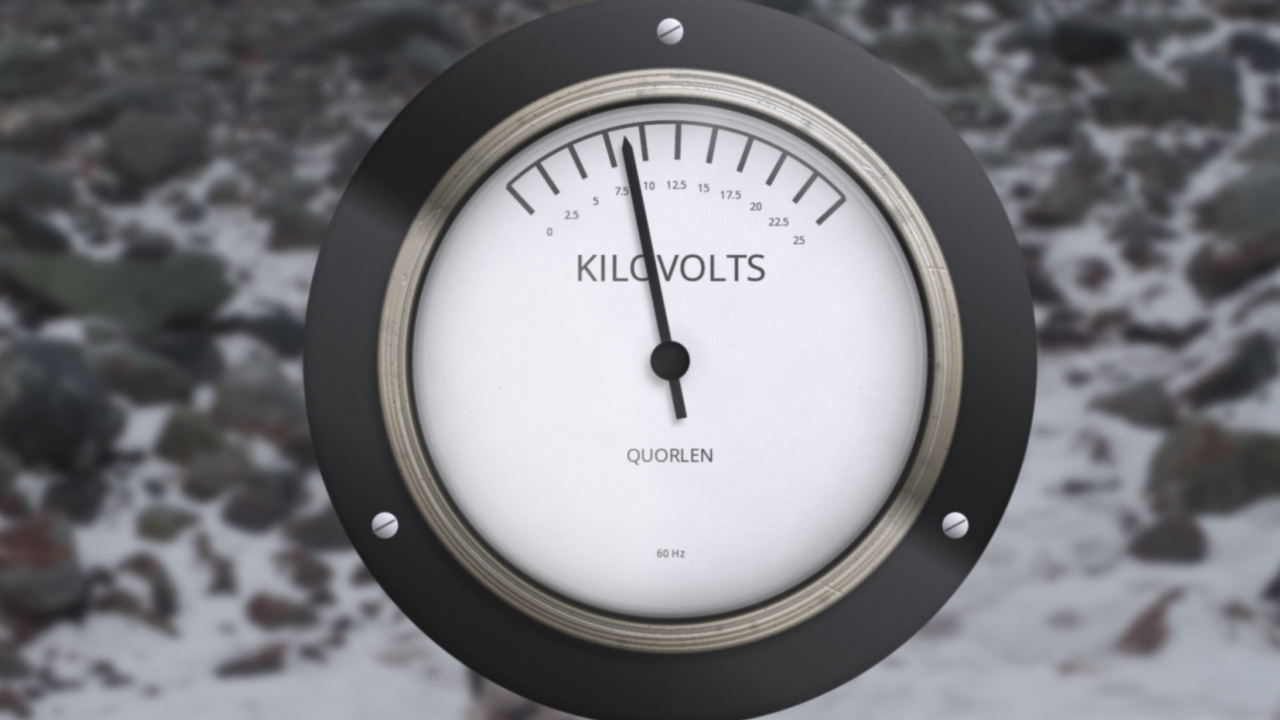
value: {"value": 8.75, "unit": "kV"}
